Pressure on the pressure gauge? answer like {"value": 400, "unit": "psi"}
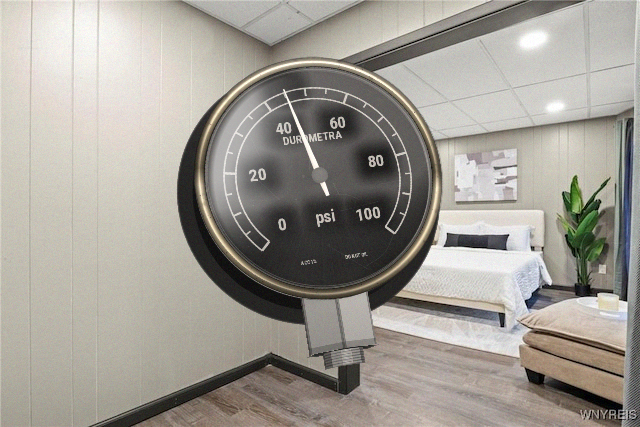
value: {"value": 45, "unit": "psi"}
